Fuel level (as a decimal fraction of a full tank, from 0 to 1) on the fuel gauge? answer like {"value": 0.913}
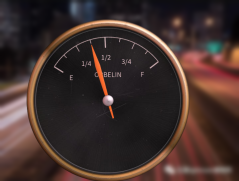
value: {"value": 0.375}
